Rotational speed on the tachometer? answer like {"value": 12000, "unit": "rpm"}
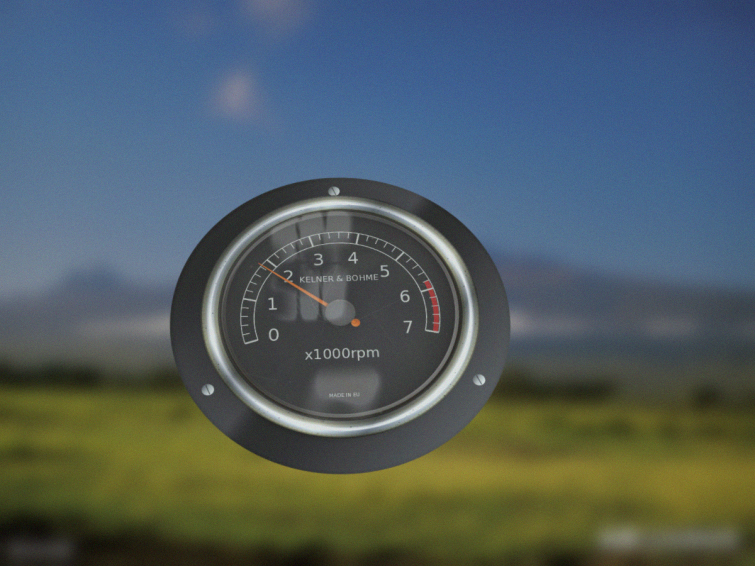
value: {"value": 1800, "unit": "rpm"}
